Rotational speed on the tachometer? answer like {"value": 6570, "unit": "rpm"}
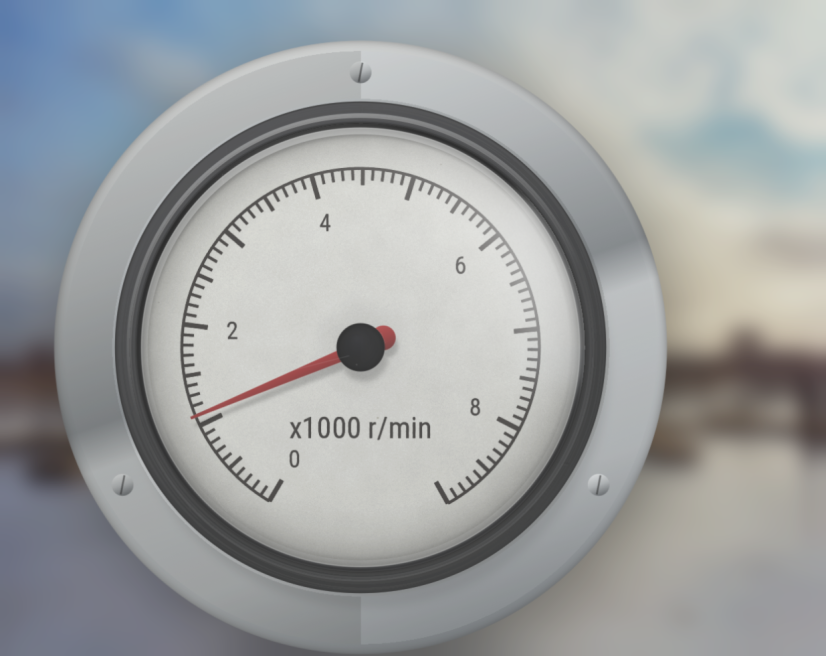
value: {"value": 1100, "unit": "rpm"}
